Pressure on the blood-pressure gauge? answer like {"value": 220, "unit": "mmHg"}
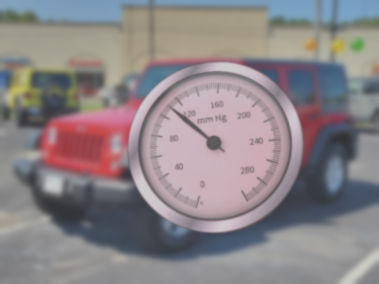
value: {"value": 110, "unit": "mmHg"}
